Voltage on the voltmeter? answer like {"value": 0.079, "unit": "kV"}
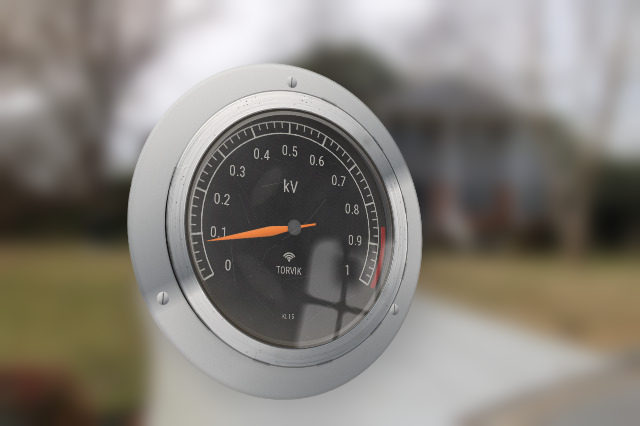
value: {"value": 0.08, "unit": "kV"}
